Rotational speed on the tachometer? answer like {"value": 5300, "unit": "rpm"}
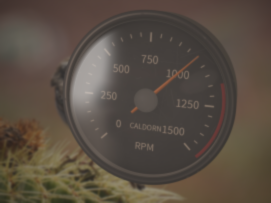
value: {"value": 1000, "unit": "rpm"}
